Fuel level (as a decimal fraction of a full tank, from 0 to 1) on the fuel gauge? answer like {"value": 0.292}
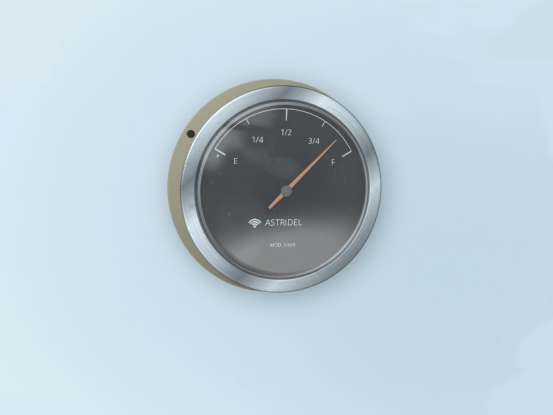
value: {"value": 0.875}
